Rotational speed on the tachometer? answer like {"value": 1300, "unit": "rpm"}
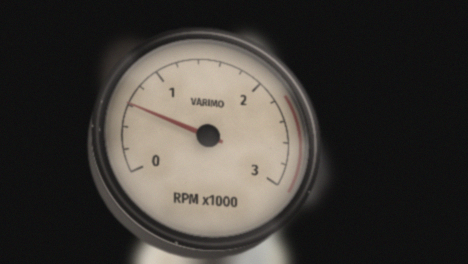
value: {"value": 600, "unit": "rpm"}
